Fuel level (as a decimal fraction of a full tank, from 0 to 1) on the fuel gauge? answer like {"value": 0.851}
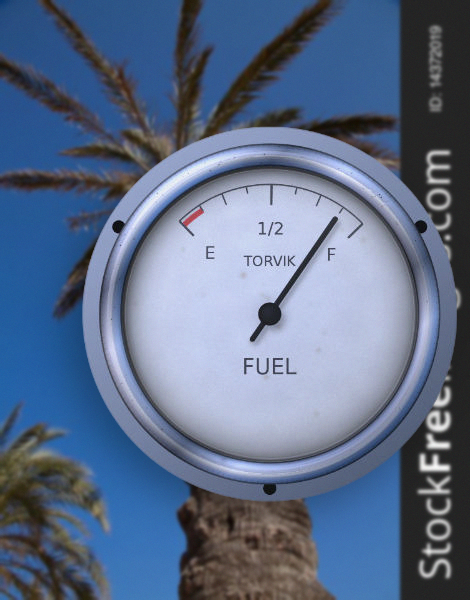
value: {"value": 0.875}
